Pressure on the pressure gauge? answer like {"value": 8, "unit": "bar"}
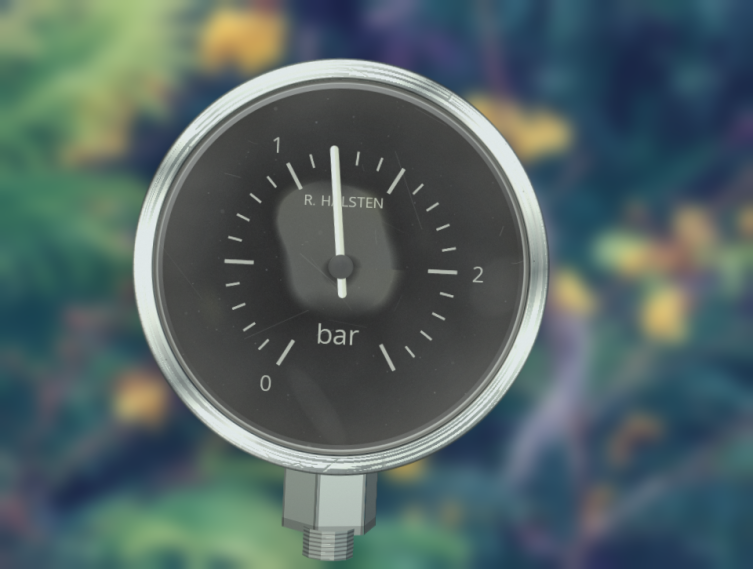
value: {"value": 1.2, "unit": "bar"}
